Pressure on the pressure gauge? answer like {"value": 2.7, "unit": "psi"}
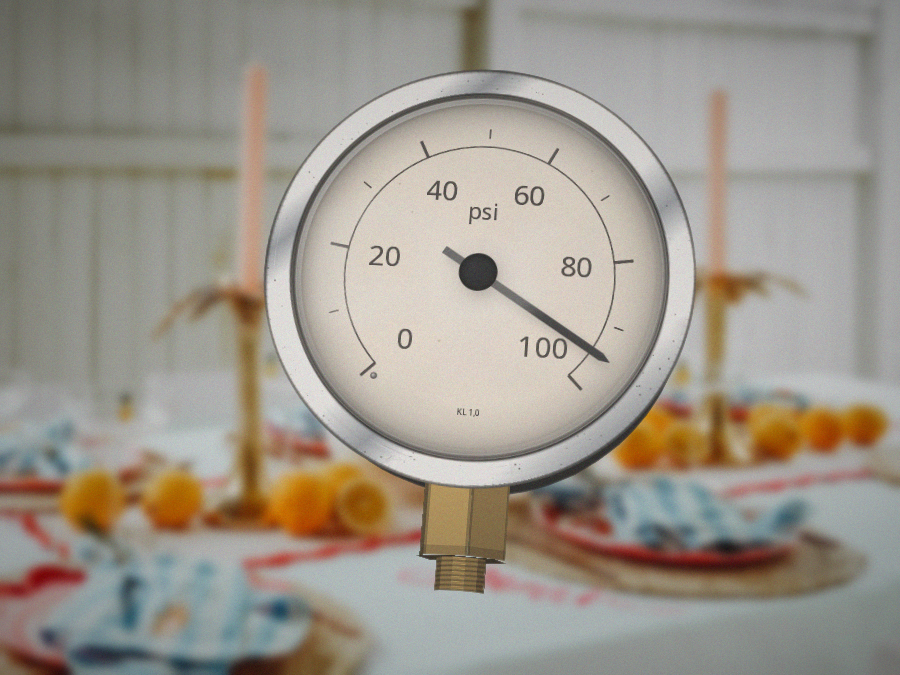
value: {"value": 95, "unit": "psi"}
